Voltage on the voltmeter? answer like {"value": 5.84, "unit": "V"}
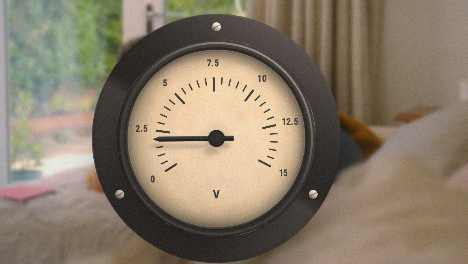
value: {"value": 2, "unit": "V"}
